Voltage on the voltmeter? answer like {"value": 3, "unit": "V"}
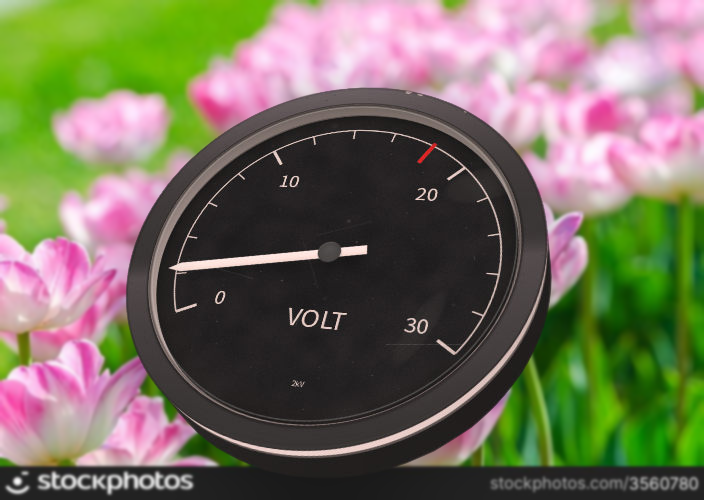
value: {"value": 2, "unit": "V"}
